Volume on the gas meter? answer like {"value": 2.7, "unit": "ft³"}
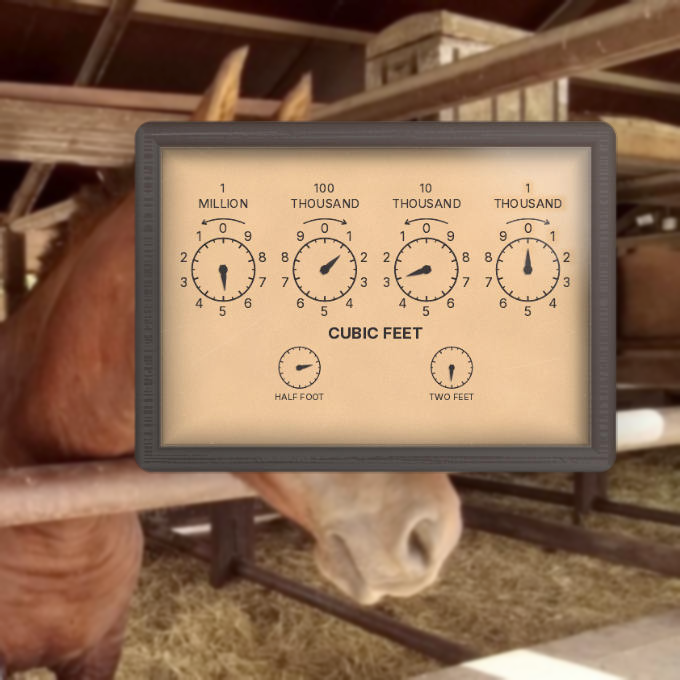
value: {"value": 513000, "unit": "ft³"}
